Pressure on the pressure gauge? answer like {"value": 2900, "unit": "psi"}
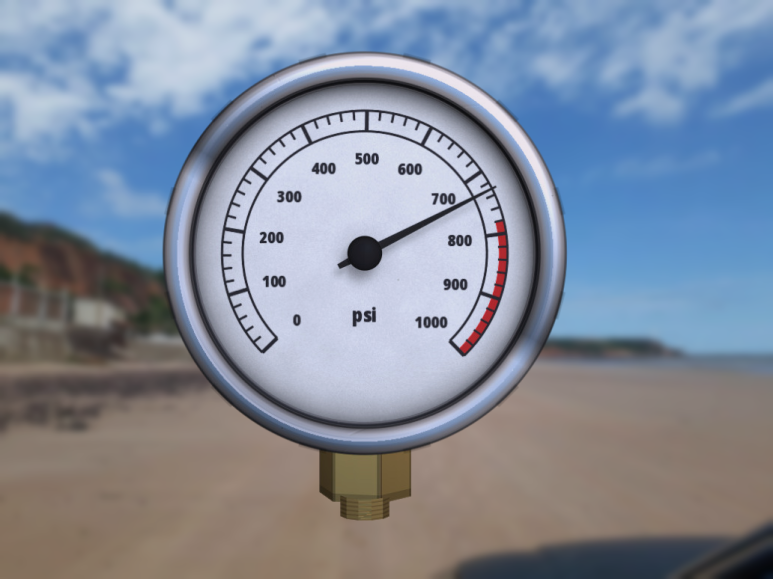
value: {"value": 730, "unit": "psi"}
